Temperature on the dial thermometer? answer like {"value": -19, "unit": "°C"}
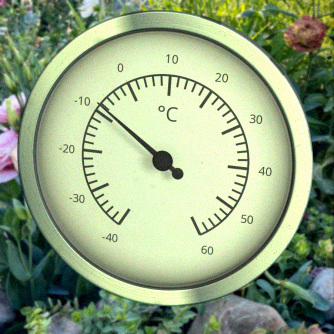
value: {"value": -8, "unit": "°C"}
